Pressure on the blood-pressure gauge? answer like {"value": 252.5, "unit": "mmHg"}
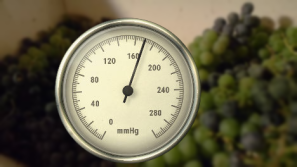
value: {"value": 170, "unit": "mmHg"}
